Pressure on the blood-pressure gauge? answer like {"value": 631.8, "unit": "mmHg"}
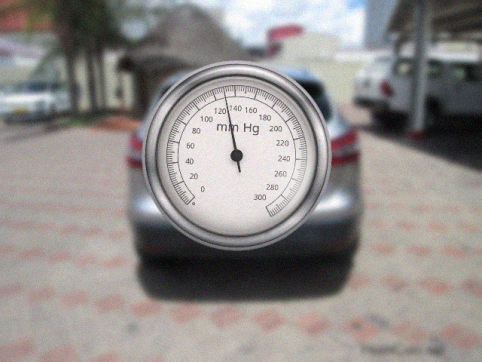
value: {"value": 130, "unit": "mmHg"}
